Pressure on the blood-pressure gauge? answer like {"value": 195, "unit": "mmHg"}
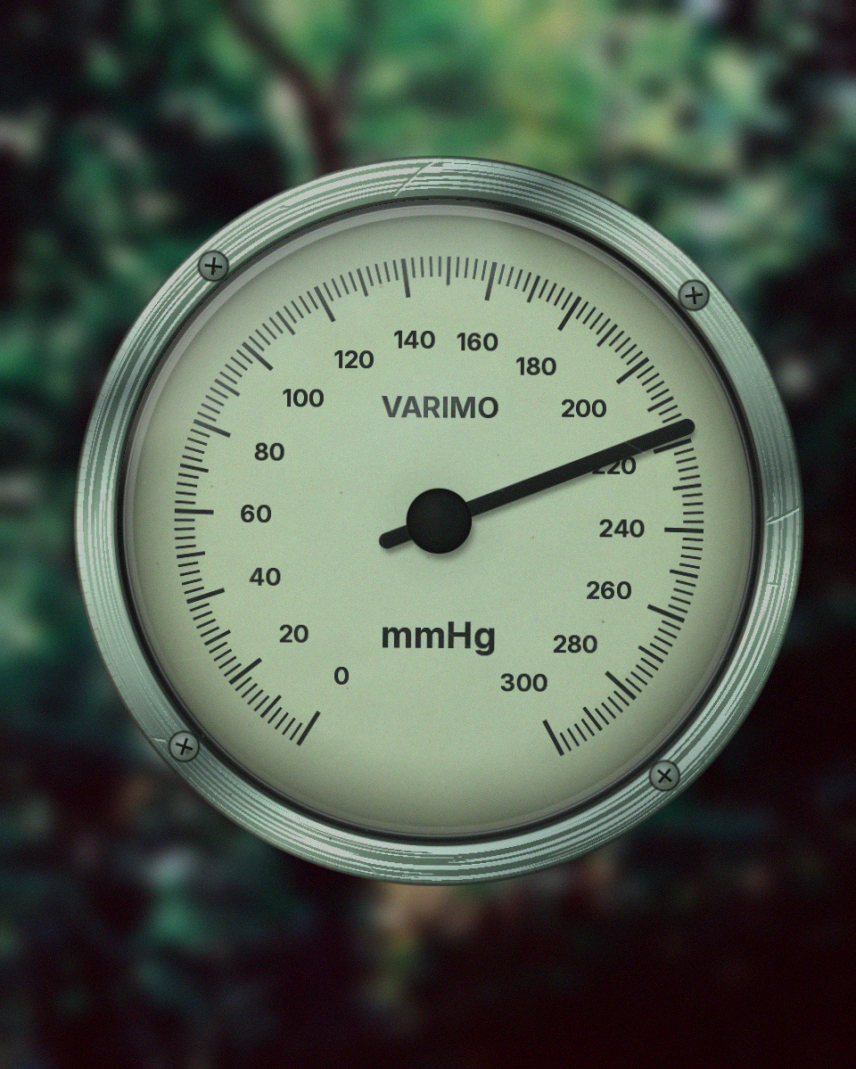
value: {"value": 217, "unit": "mmHg"}
